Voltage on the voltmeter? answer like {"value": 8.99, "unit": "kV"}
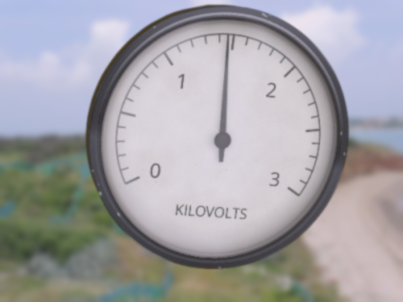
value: {"value": 1.45, "unit": "kV"}
